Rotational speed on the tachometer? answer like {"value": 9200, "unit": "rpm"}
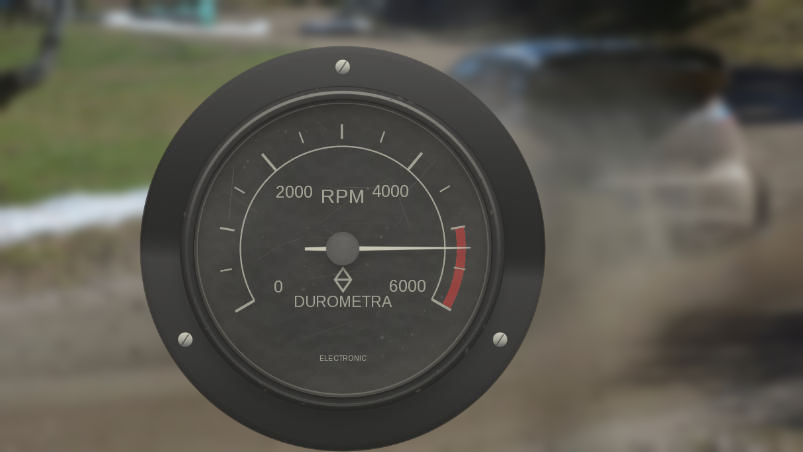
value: {"value": 5250, "unit": "rpm"}
